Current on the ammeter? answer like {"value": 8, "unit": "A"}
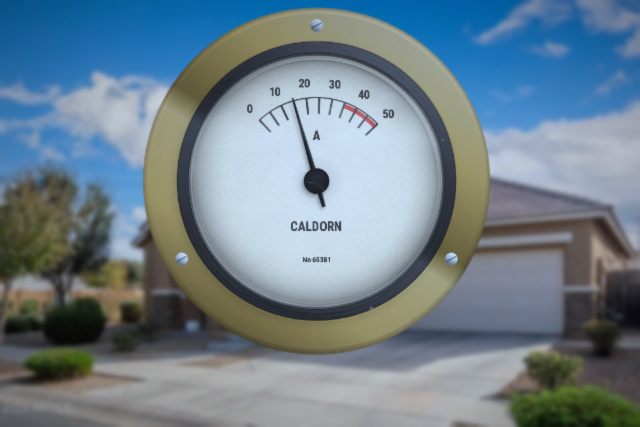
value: {"value": 15, "unit": "A"}
